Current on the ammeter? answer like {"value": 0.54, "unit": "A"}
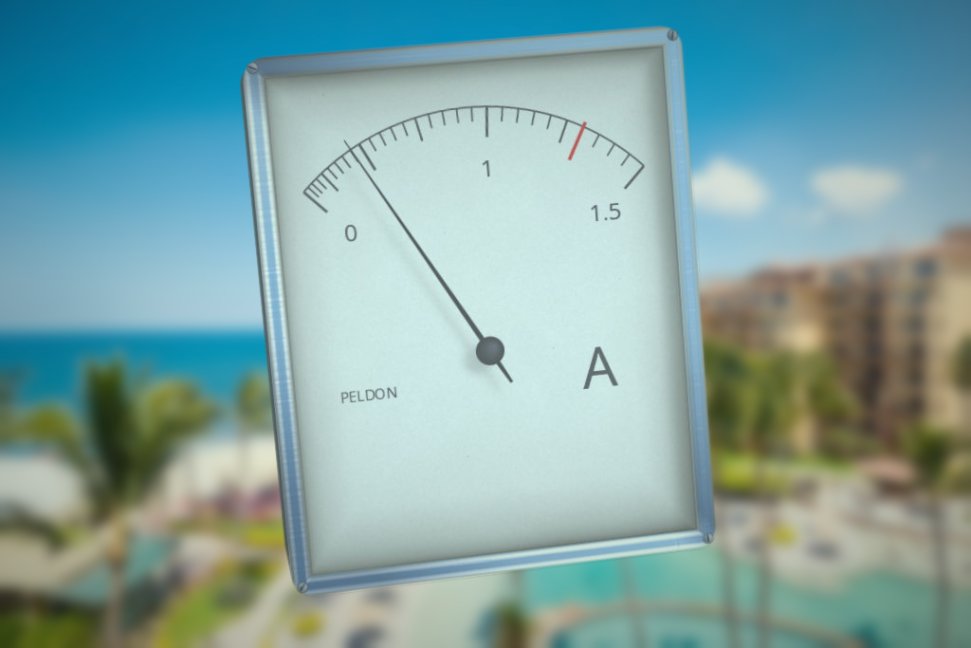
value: {"value": 0.45, "unit": "A"}
